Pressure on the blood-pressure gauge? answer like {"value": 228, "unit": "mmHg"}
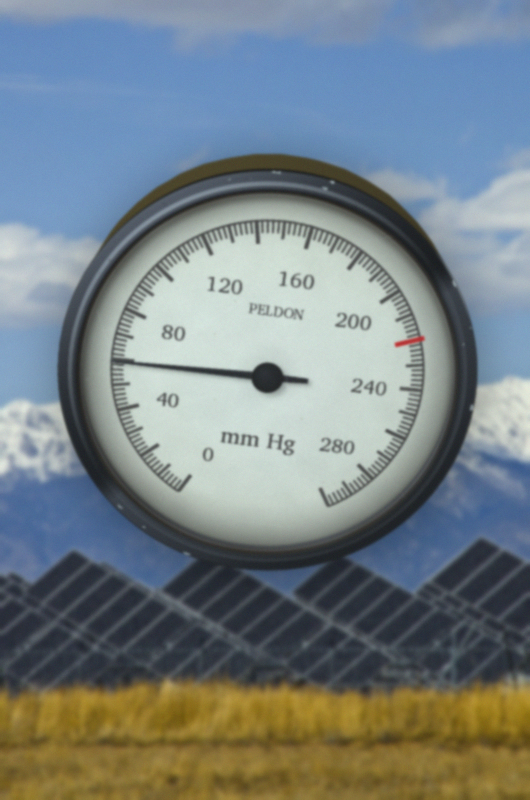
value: {"value": 60, "unit": "mmHg"}
